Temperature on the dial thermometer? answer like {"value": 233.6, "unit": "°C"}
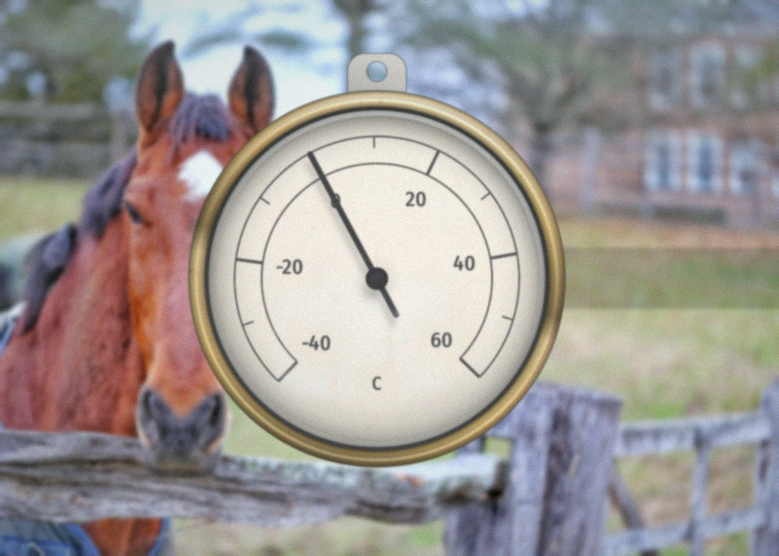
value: {"value": 0, "unit": "°C"}
